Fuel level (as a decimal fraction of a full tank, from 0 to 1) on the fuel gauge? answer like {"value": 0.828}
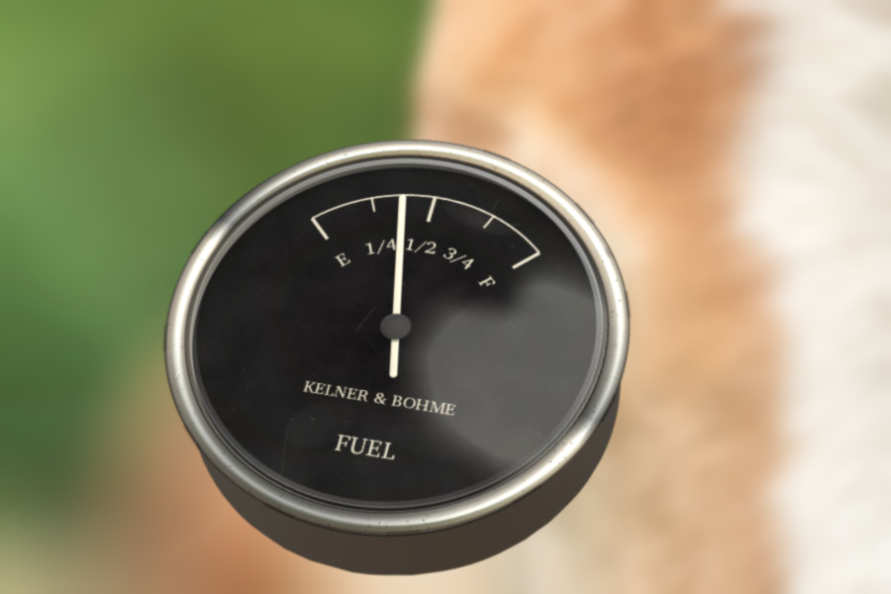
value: {"value": 0.375}
